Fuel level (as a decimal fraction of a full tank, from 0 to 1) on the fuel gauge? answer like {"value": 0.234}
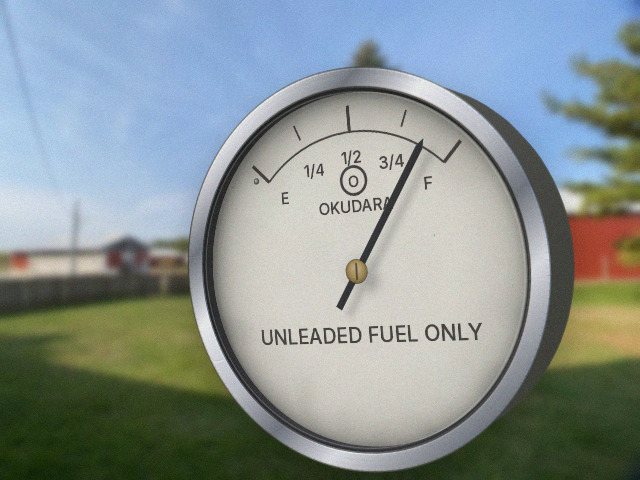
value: {"value": 0.875}
